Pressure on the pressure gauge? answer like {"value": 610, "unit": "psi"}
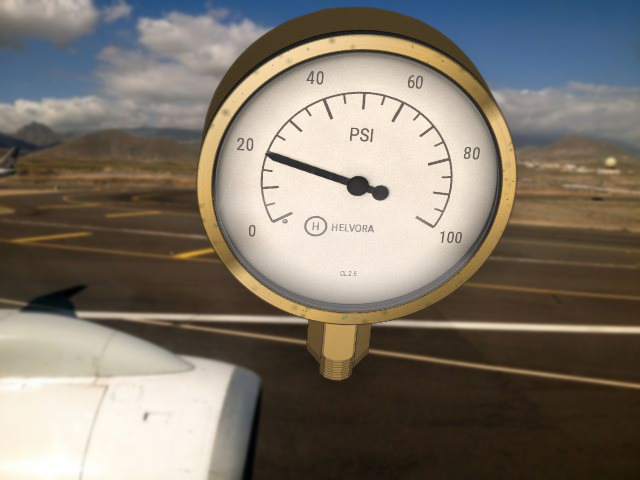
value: {"value": 20, "unit": "psi"}
